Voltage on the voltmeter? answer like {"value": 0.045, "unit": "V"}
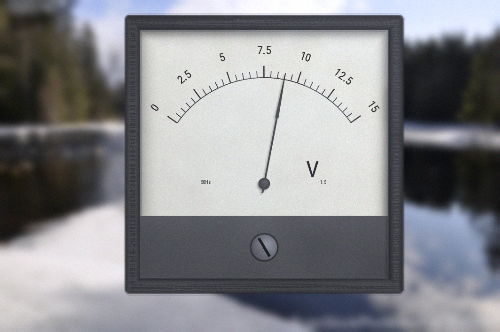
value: {"value": 9, "unit": "V"}
